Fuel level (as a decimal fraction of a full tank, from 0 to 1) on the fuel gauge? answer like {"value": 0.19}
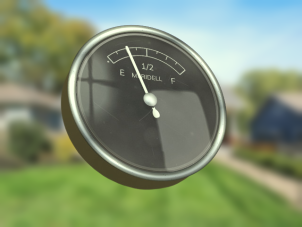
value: {"value": 0.25}
